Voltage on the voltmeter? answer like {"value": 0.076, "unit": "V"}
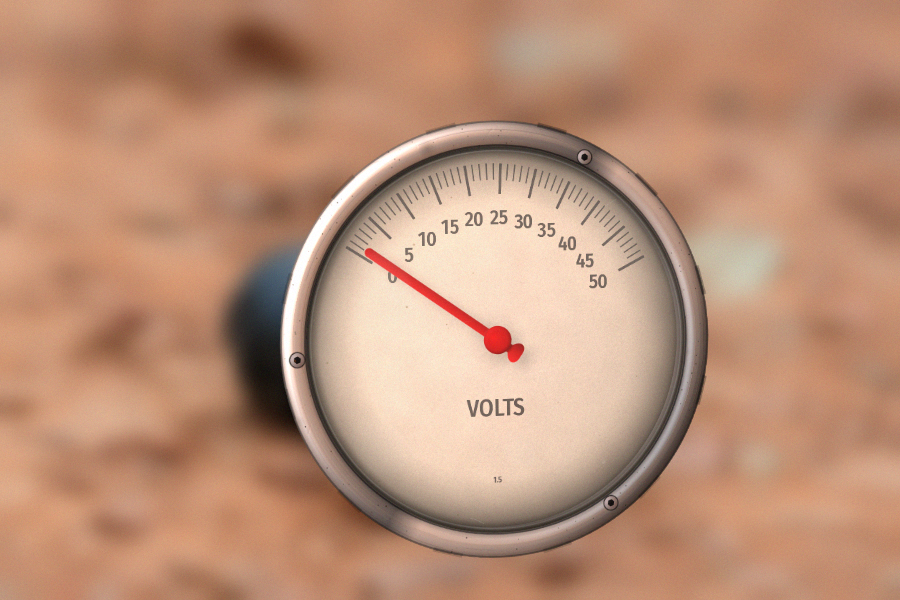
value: {"value": 1, "unit": "V"}
